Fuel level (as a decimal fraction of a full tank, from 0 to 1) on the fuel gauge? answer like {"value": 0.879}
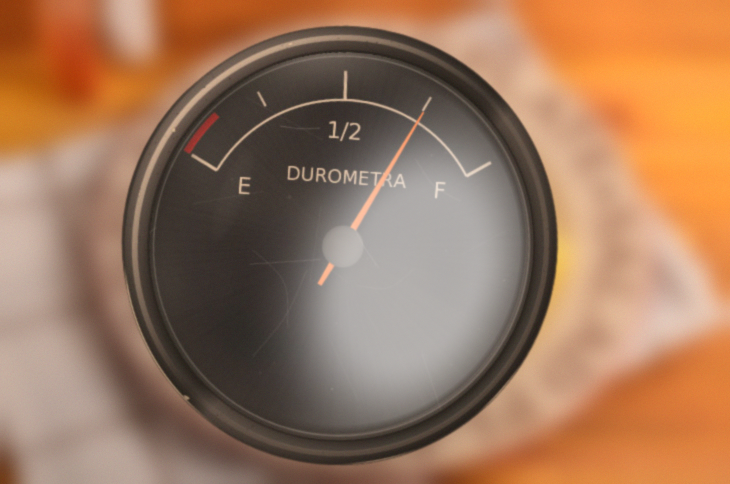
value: {"value": 0.75}
